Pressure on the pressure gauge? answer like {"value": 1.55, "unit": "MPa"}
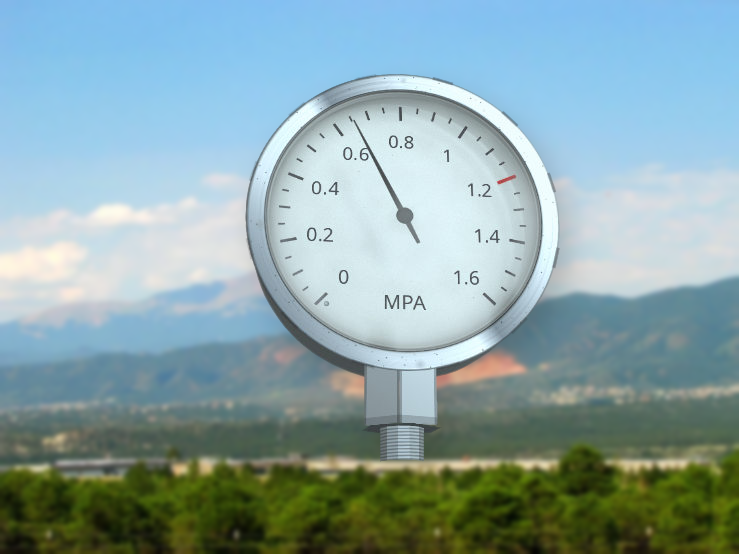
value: {"value": 0.65, "unit": "MPa"}
